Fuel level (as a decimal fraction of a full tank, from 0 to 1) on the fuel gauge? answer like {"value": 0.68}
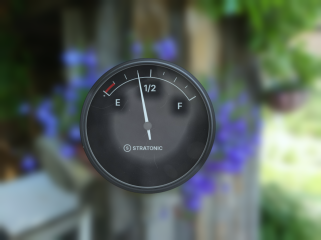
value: {"value": 0.375}
